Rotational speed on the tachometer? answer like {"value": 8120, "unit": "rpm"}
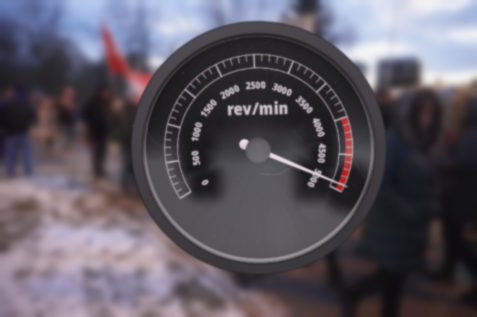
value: {"value": 4900, "unit": "rpm"}
